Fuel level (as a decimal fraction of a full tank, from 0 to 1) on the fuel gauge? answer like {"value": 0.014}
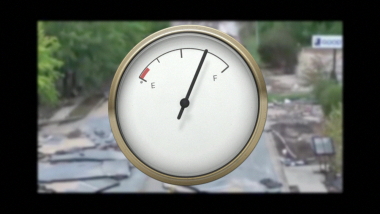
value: {"value": 0.75}
